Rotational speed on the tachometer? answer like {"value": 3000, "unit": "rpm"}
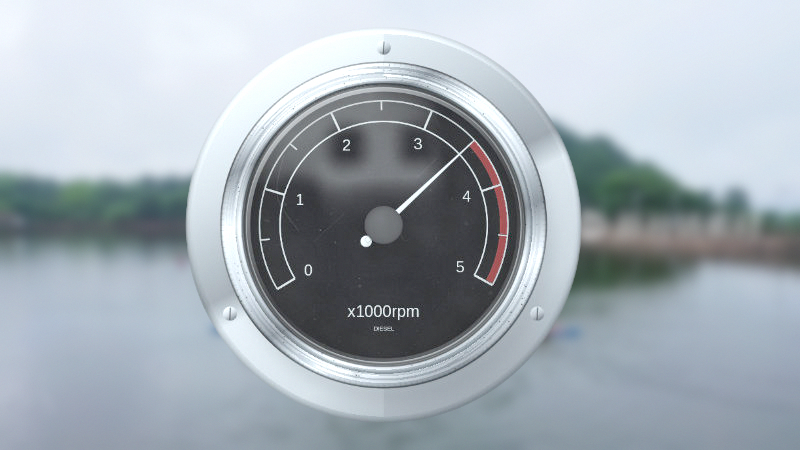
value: {"value": 3500, "unit": "rpm"}
